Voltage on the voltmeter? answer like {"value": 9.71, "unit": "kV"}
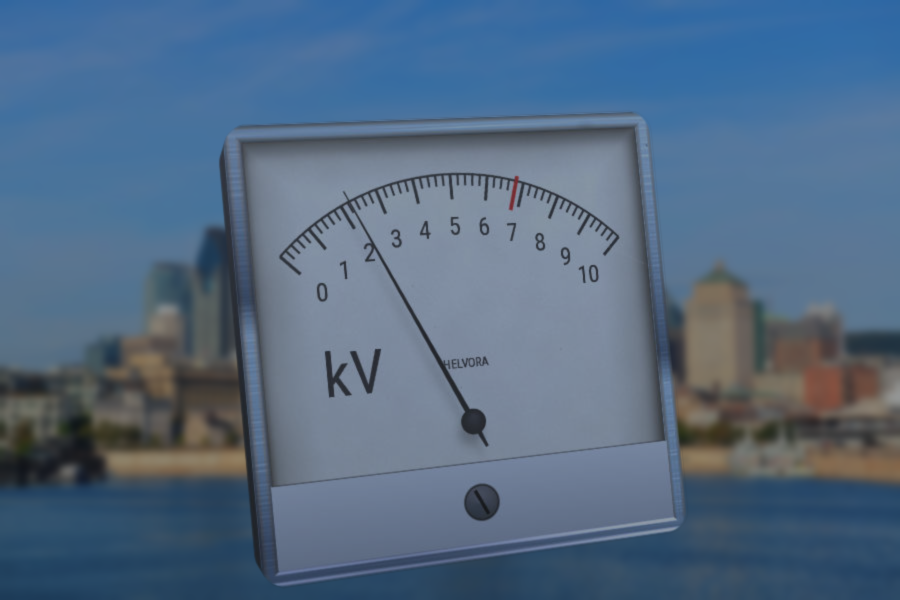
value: {"value": 2.2, "unit": "kV"}
